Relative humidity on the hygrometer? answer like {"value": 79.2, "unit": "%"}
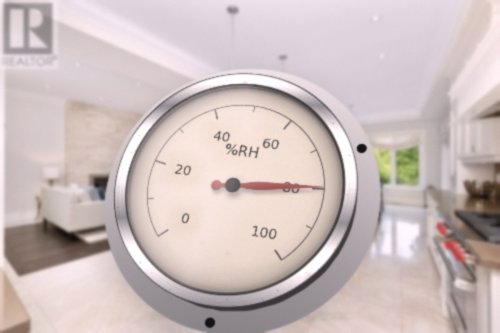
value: {"value": 80, "unit": "%"}
